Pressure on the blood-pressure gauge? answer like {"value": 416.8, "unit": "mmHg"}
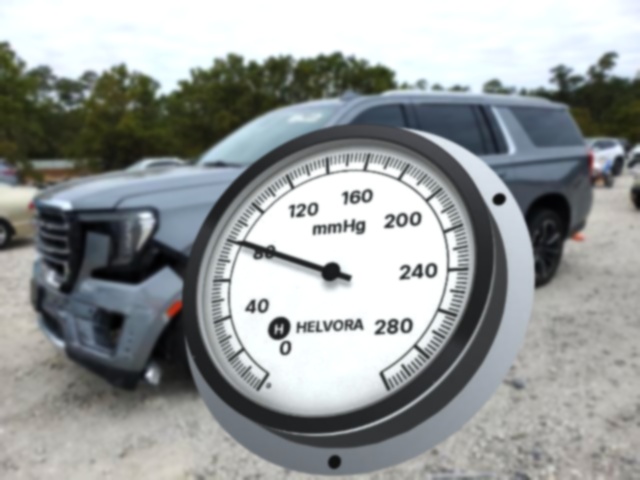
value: {"value": 80, "unit": "mmHg"}
